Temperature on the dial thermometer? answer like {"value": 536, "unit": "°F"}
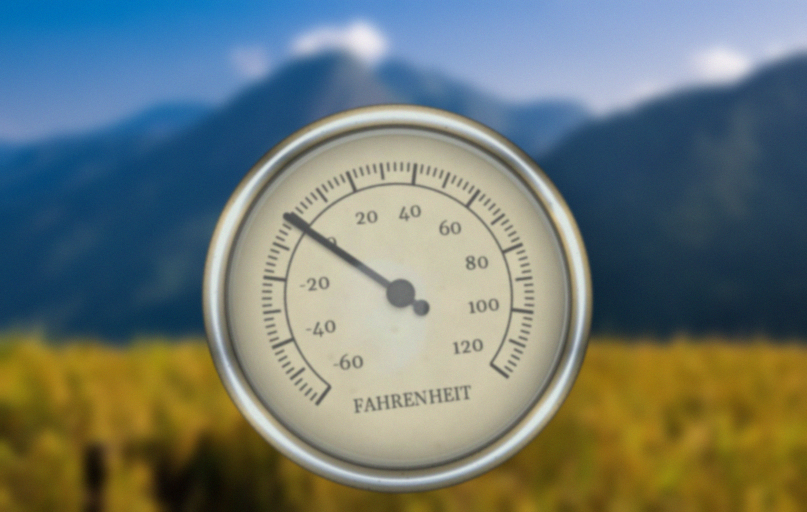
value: {"value": -2, "unit": "°F"}
